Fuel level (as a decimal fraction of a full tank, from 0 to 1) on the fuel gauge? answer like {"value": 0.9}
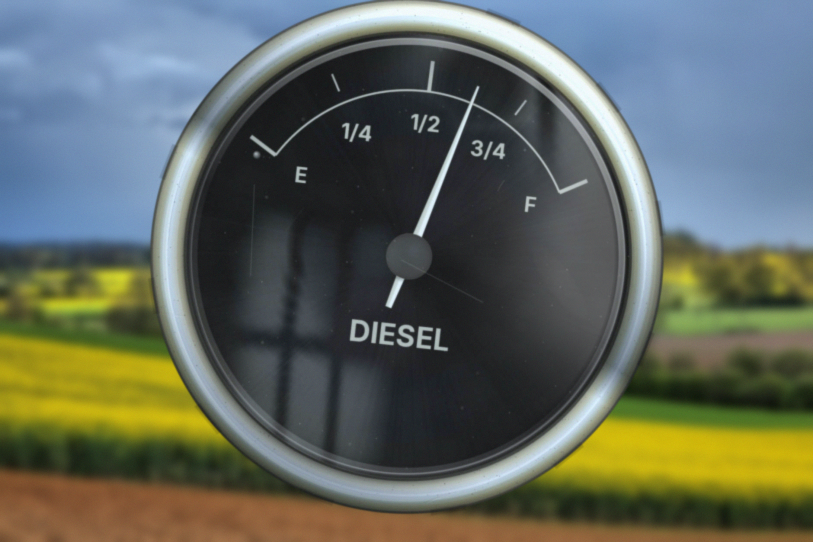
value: {"value": 0.625}
